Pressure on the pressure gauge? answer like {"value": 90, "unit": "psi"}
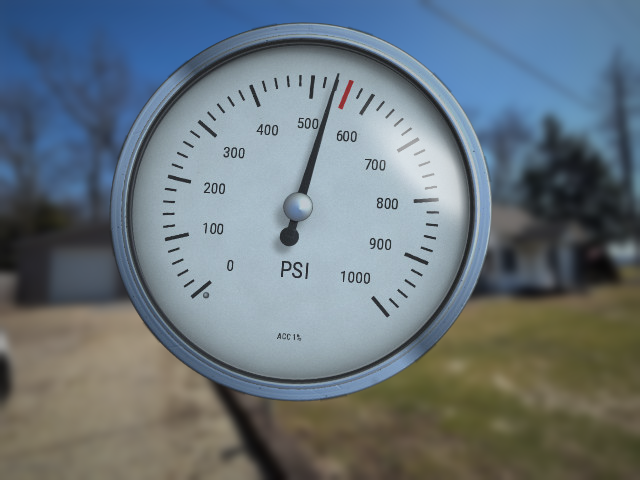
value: {"value": 540, "unit": "psi"}
